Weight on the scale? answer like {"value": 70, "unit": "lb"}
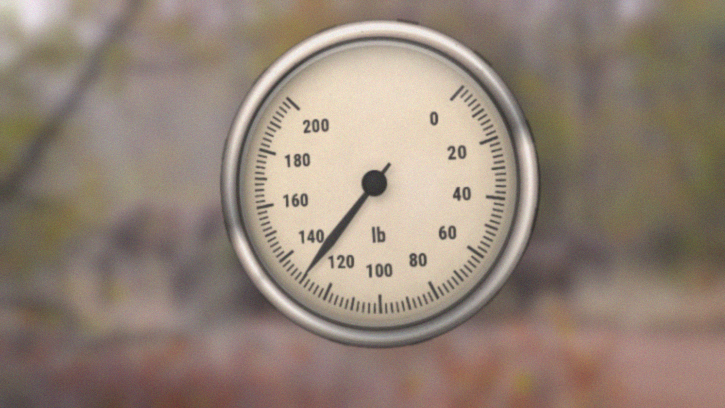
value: {"value": 130, "unit": "lb"}
